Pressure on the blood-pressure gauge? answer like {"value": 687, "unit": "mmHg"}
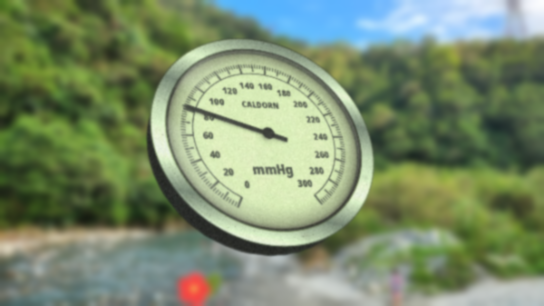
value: {"value": 80, "unit": "mmHg"}
